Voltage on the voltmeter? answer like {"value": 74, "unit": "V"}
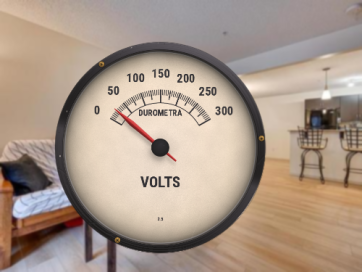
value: {"value": 25, "unit": "V"}
